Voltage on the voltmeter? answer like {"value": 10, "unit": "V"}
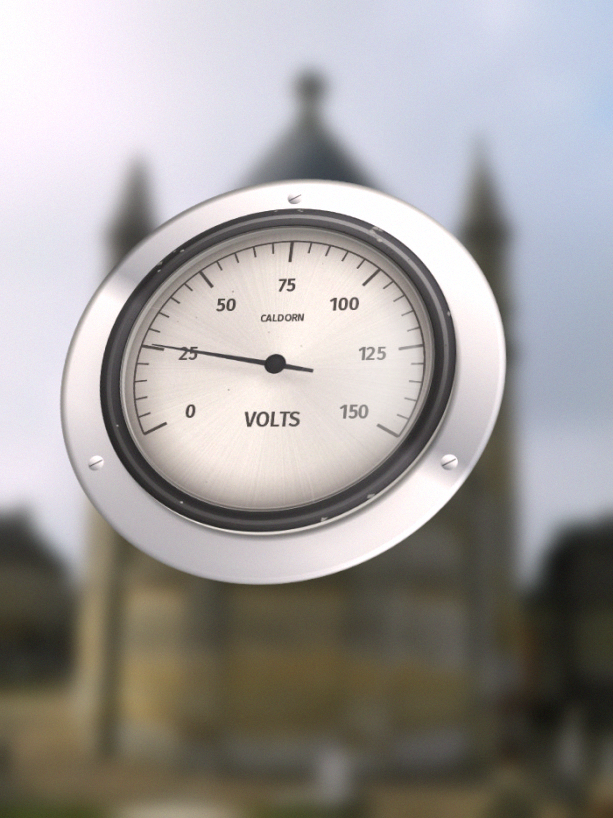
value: {"value": 25, "unit": "V"}
